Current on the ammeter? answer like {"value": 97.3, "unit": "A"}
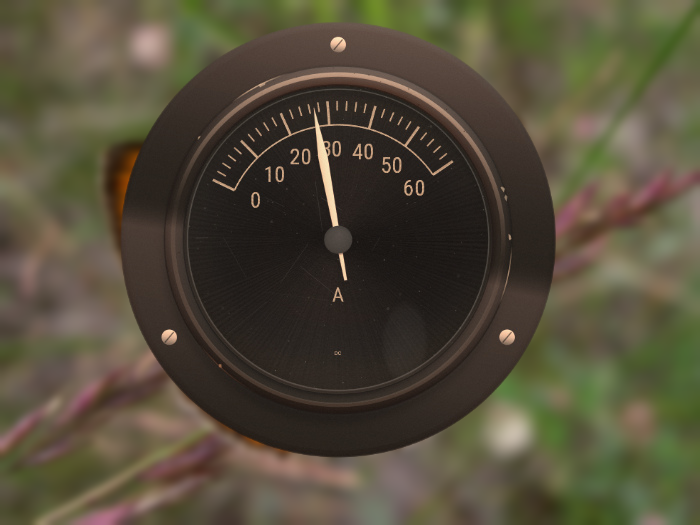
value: {"value": 27, "unit": "A"}
